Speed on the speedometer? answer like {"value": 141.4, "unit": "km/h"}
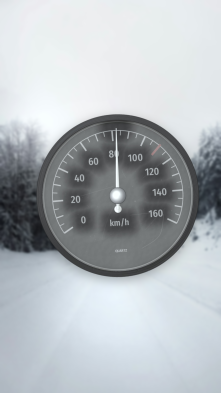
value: {"value": 82.5, "unit": "km/h"}
